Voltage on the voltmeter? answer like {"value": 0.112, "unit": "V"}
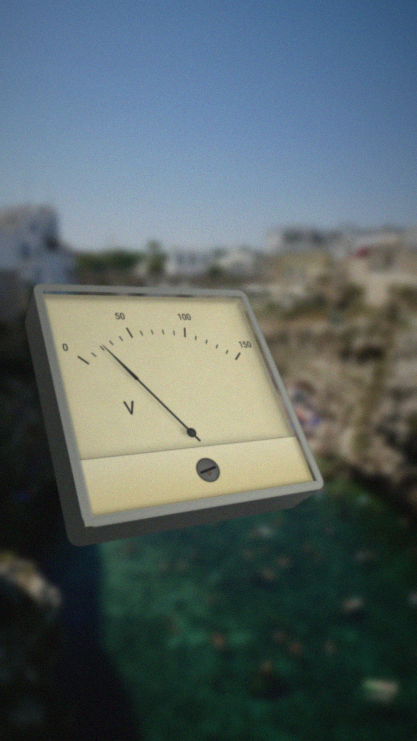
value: {"value": 20, "unit": "V"}
